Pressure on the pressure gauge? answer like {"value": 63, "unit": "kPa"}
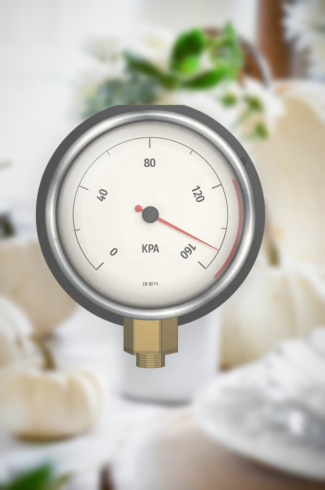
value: {"value": 150, "unit": "kPa"}
